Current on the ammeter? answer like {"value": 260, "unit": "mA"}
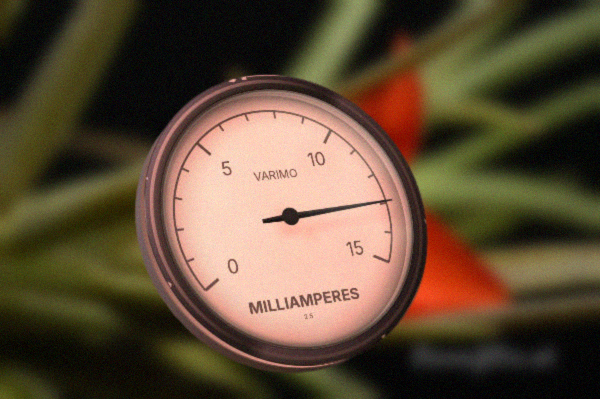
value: {"value": 13, "unit": "mA"}
